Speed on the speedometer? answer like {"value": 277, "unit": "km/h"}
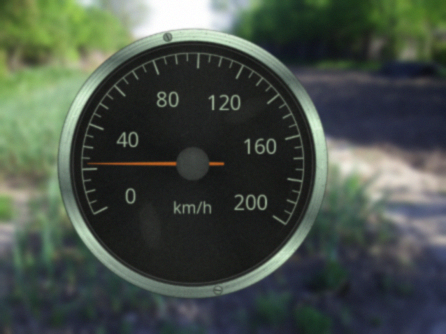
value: {"value": 22.5, "unit": "km/h"}
